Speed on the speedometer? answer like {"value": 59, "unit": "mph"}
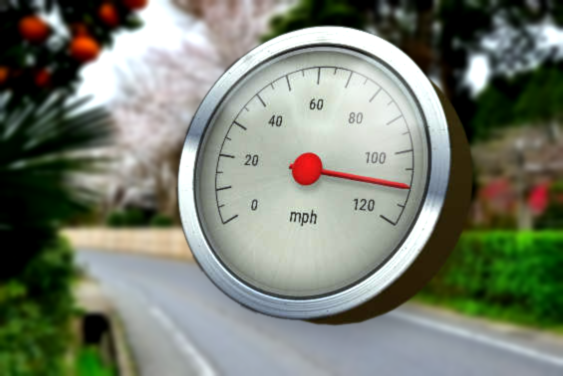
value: {"value": 110, "unit": "mph"}
